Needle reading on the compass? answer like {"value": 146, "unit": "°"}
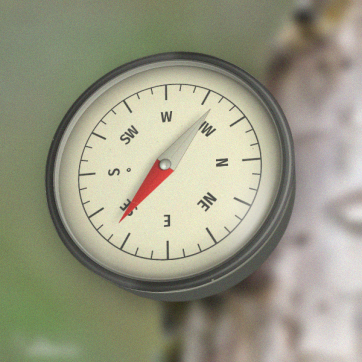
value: {"value": 130, "unit": "°"}
